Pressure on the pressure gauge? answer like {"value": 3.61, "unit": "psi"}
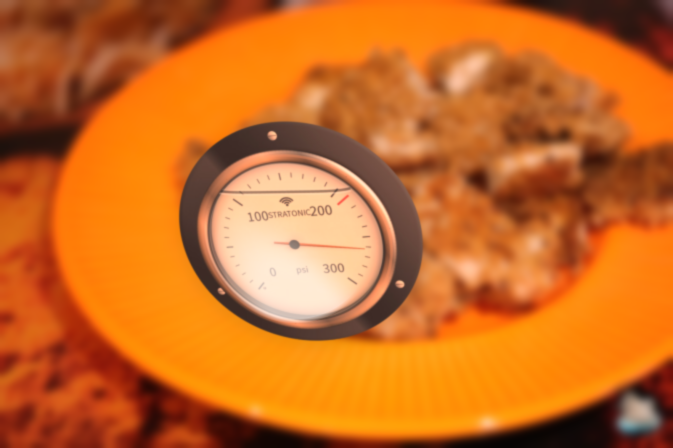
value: {"value": 260, "unit": "psi"}
